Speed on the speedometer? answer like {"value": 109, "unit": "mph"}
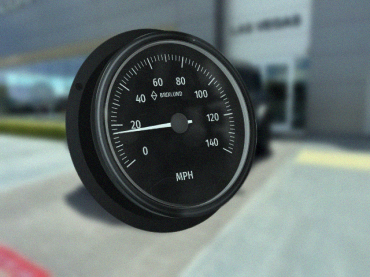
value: {"value": 16, "unit": "mph"}
